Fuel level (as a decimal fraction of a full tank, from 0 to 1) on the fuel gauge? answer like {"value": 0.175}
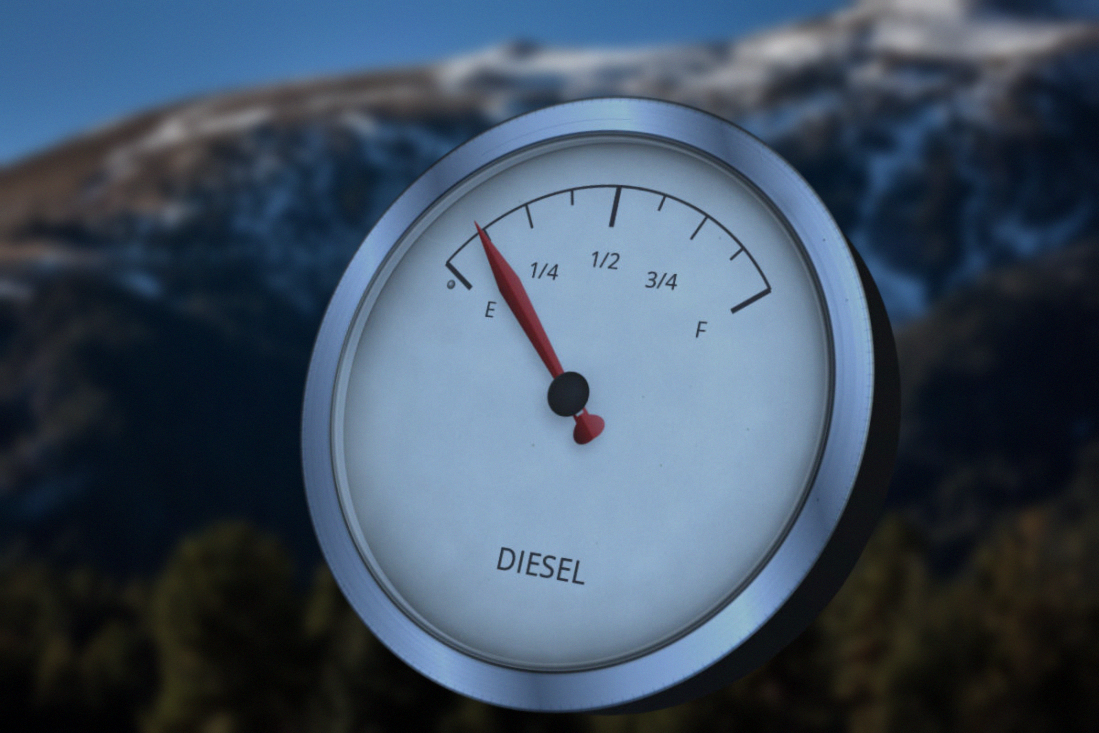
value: {"value": 0.125}
